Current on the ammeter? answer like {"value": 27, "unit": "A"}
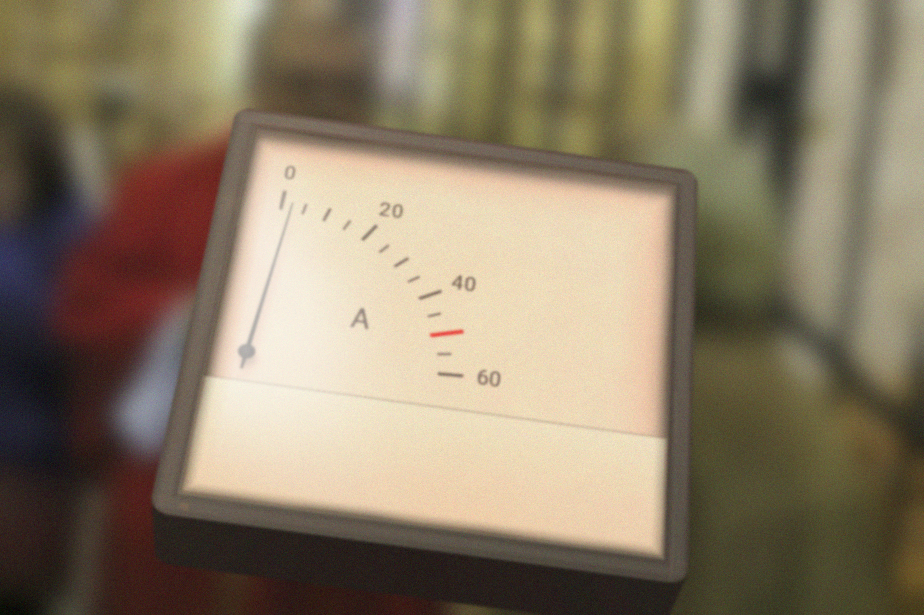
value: {"value": 2.5, "unit": "A"}
